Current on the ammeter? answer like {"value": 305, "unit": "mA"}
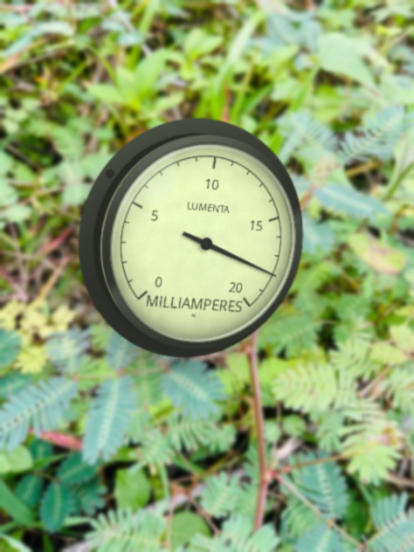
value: {"value": 18, "unit": "mA"}
